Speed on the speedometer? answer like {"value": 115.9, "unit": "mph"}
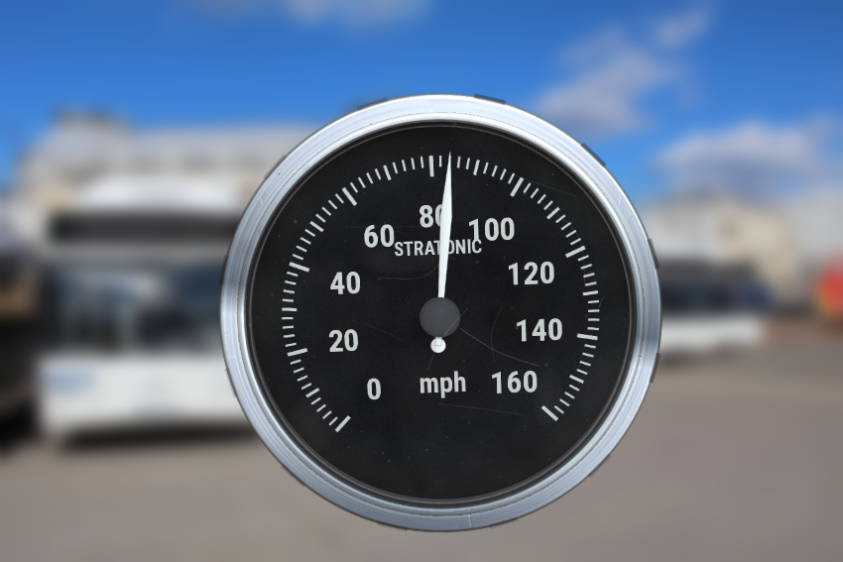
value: {"value": 84, "unit": "mph"}
